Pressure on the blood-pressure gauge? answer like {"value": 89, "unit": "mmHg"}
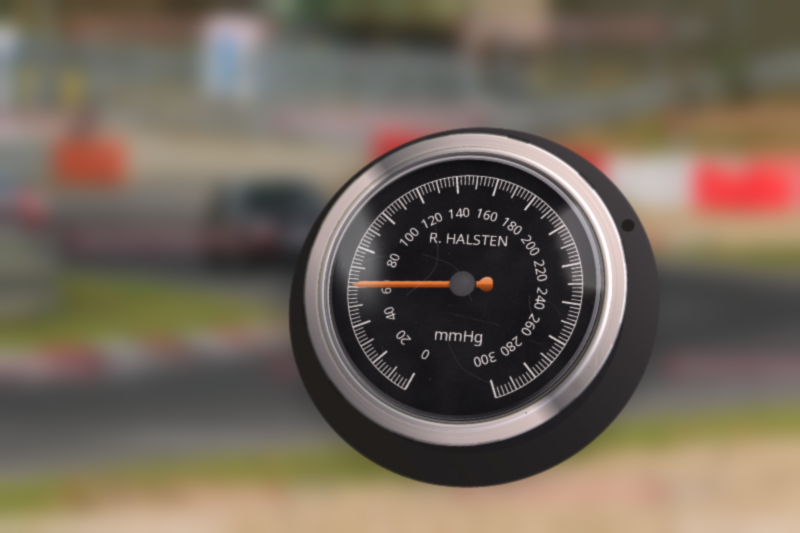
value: {"value": 60, "unit": "mmHg"}
